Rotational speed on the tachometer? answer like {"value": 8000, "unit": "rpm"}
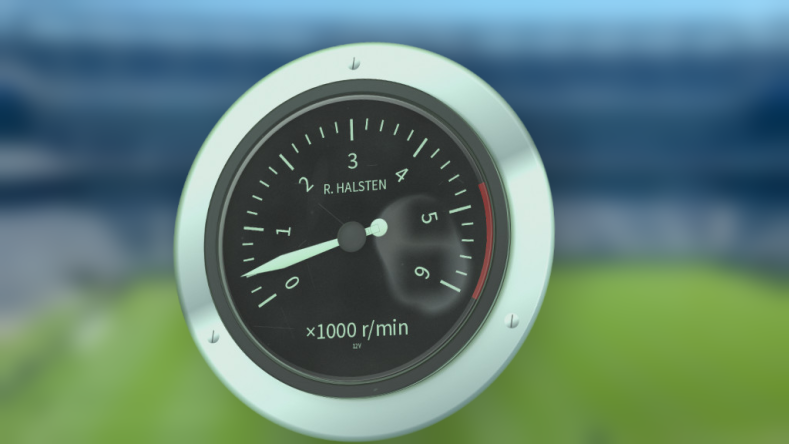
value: {"value": 400, "unit": "rpm"}
